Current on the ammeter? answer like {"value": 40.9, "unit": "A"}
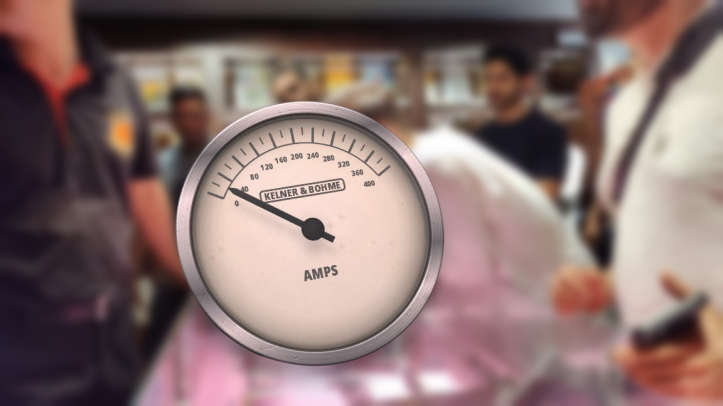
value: {"value": 20, "unit": "A"}
